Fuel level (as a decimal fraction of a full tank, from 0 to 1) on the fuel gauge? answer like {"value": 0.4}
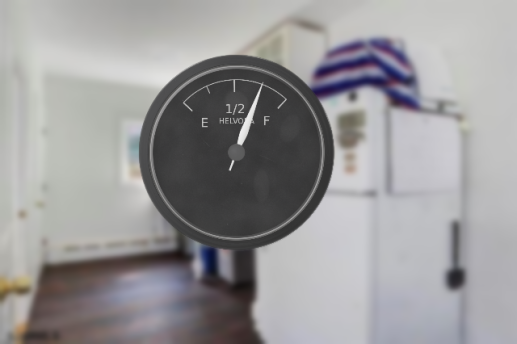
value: {"value": 0.75}
